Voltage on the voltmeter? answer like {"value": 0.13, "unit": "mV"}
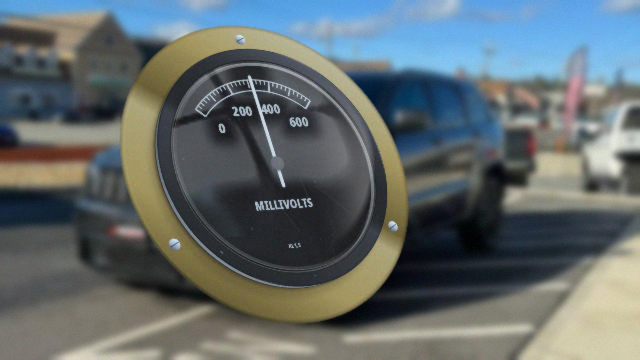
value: {"value": 300, "unit": "mV"}
